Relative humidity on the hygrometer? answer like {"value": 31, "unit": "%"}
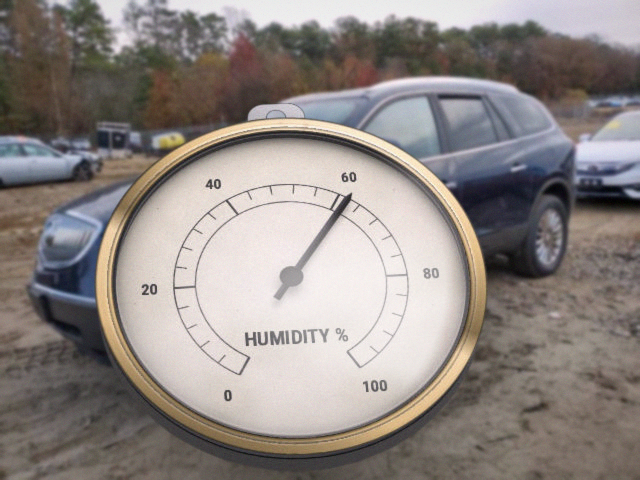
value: {"value": 62, "unit": "%"}
